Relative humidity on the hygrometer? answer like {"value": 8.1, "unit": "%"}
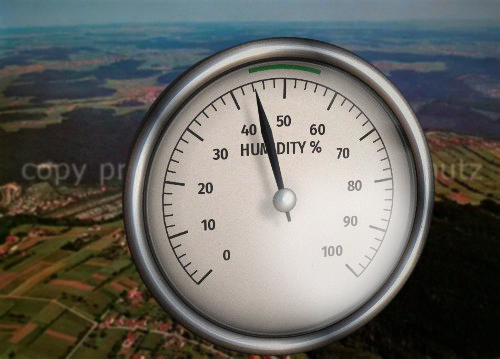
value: {"value": 44, "unit": "%"}
